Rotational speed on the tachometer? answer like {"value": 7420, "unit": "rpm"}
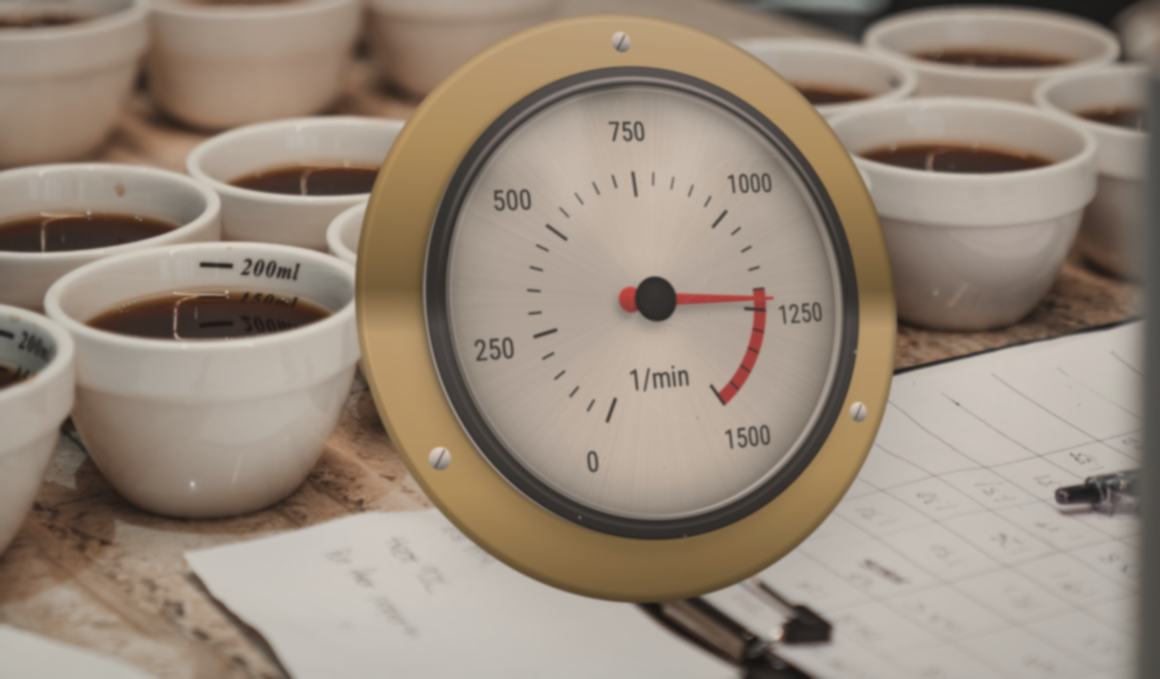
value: {"value": 1225, "unit": "rpm"}
